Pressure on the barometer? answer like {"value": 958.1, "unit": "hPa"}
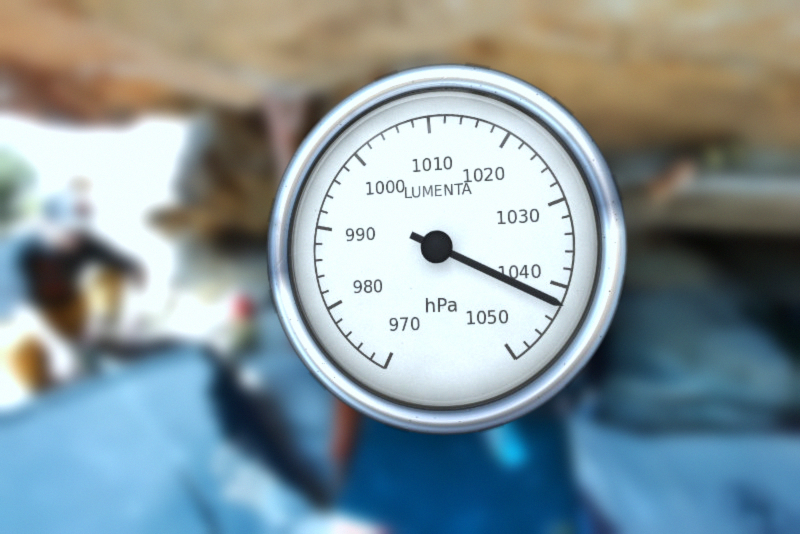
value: {"value": 1042, "unit": "hPa"}
